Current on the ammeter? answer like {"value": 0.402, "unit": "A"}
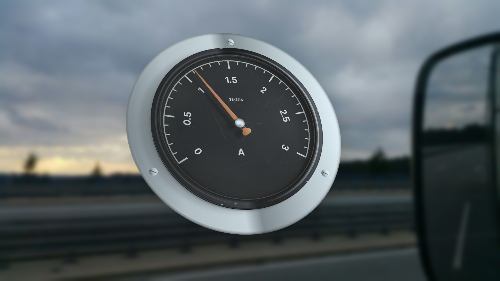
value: {"value": 1.1, "unit": "A"}
